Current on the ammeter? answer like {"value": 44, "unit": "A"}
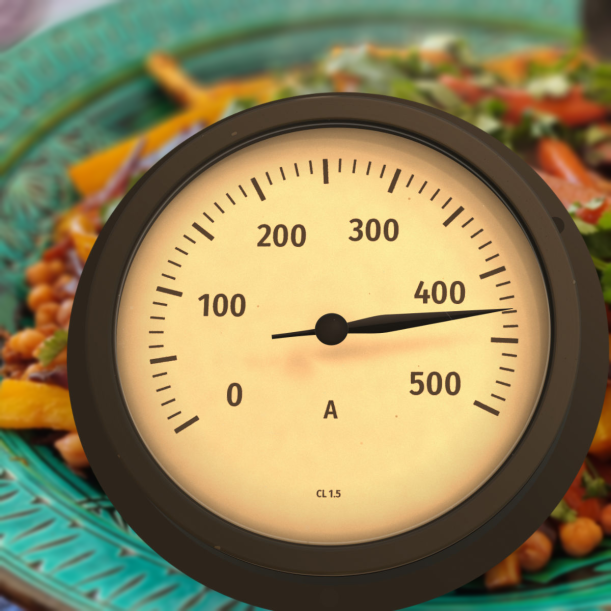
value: {"value": 430, "unit": "A"}
